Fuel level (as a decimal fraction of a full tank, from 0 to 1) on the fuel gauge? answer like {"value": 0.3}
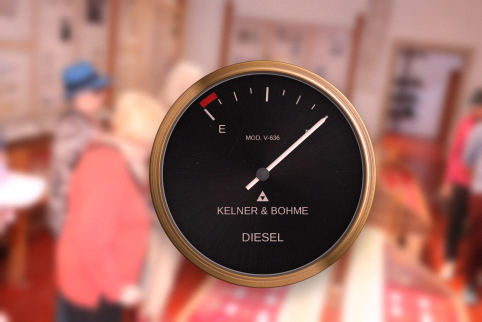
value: {"value": 1}
